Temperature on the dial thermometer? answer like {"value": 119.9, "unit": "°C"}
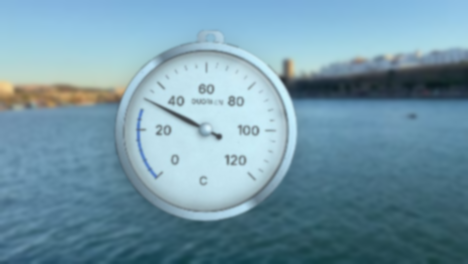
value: {"value": 32, "unit": "°C"}
